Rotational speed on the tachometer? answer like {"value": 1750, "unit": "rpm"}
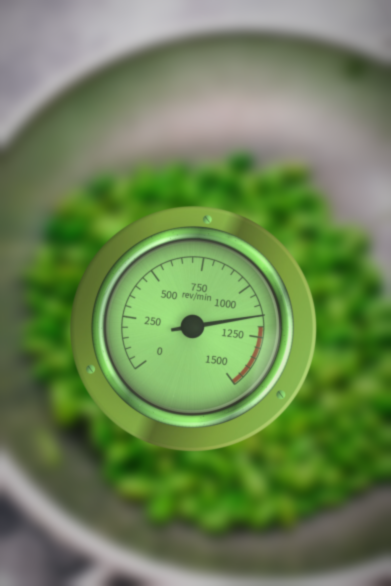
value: {"value": 1150, "unit": "rpm"}
